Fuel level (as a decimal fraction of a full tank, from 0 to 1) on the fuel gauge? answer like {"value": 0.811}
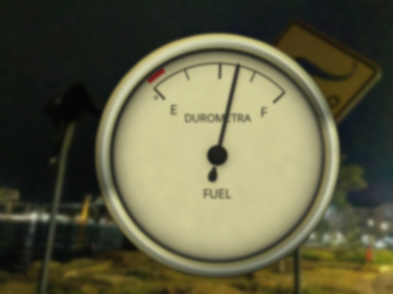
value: {"value": 0.625}
